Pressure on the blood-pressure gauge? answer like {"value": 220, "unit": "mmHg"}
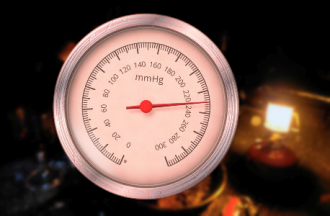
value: {"value": 230, "unit": "mmHg"}
